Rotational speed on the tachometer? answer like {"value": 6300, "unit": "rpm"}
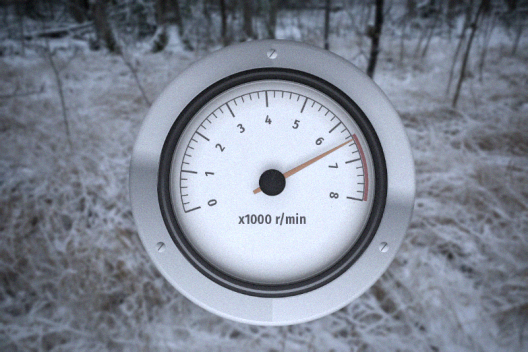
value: {"value": 6500, "unit": "rpm"}
